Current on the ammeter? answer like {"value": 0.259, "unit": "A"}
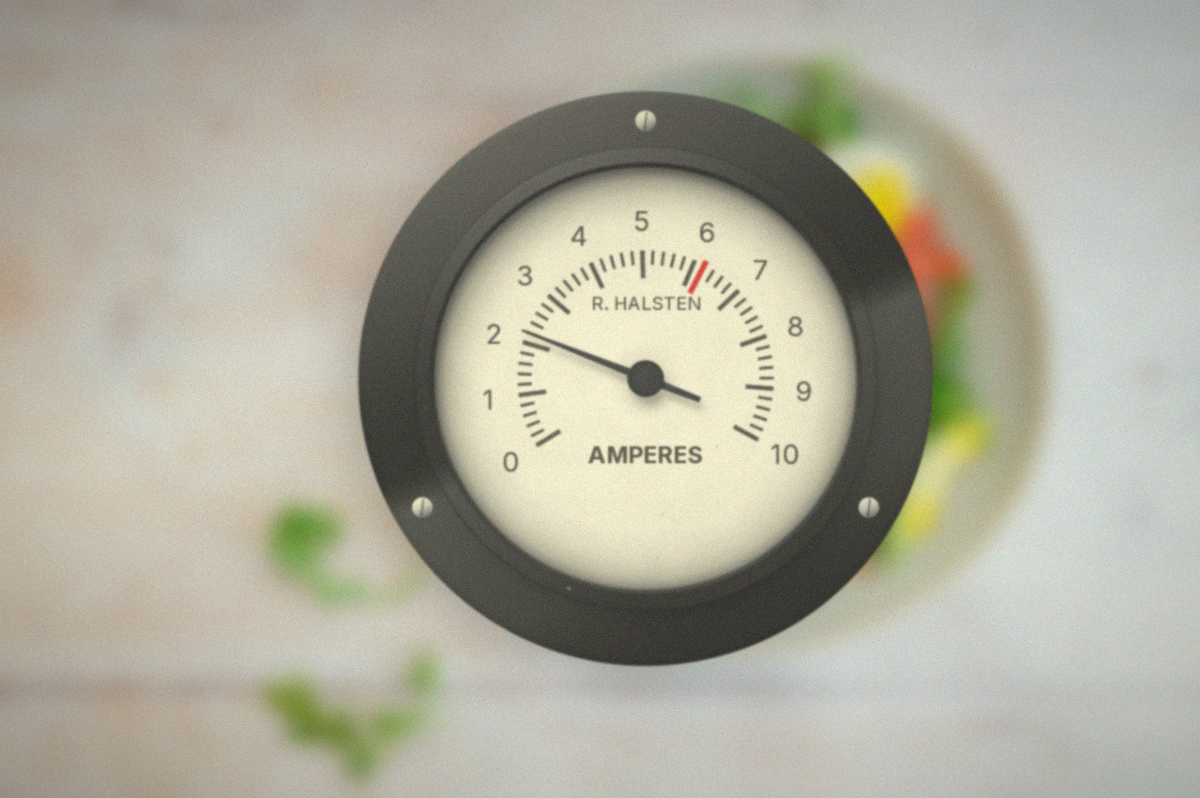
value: {"value": 2.2, "unit": "A"}
